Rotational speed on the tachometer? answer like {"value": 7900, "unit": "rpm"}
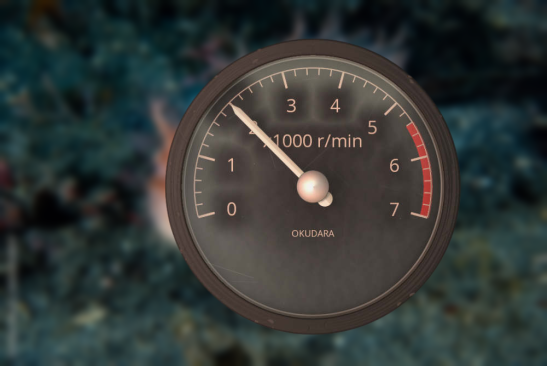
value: {"value": 2000, "unit": "rpm"}
